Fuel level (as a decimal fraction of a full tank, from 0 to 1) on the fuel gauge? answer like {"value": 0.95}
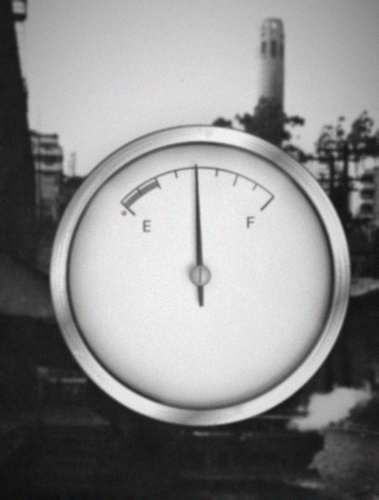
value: {"value": 0.5}
